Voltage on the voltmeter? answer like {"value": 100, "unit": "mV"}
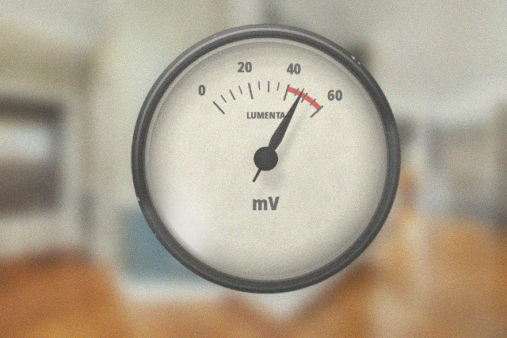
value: {"value": 47.5, "unit": "mV"}
